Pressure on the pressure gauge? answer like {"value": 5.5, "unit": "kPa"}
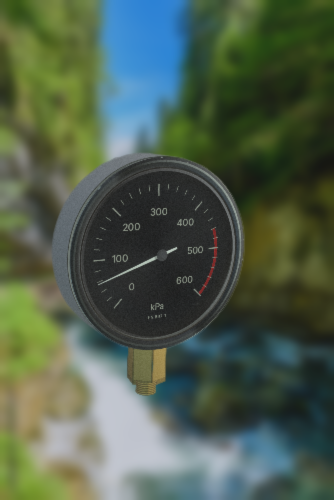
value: {"value": 60, "unit": "kPa"}
